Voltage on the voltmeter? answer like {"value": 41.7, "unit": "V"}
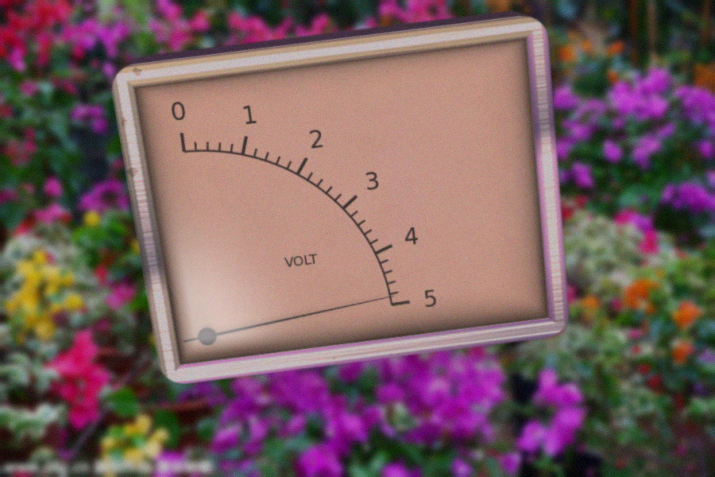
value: {"value": 4.8, "unit": "V"}
